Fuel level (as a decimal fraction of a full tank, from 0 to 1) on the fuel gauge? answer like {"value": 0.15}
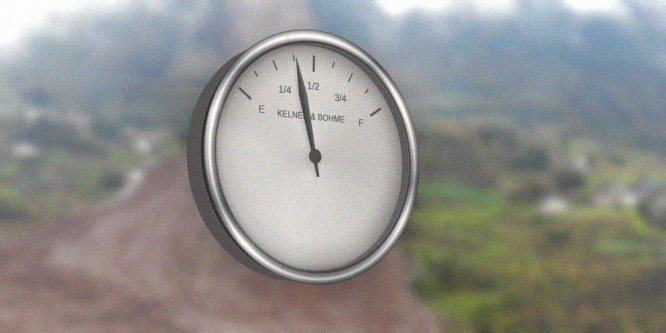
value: {"value": 0.375}
